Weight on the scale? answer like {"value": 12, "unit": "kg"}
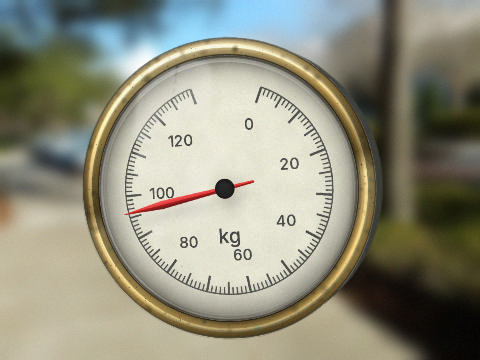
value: {"value": 96, "unit": "kg"}
